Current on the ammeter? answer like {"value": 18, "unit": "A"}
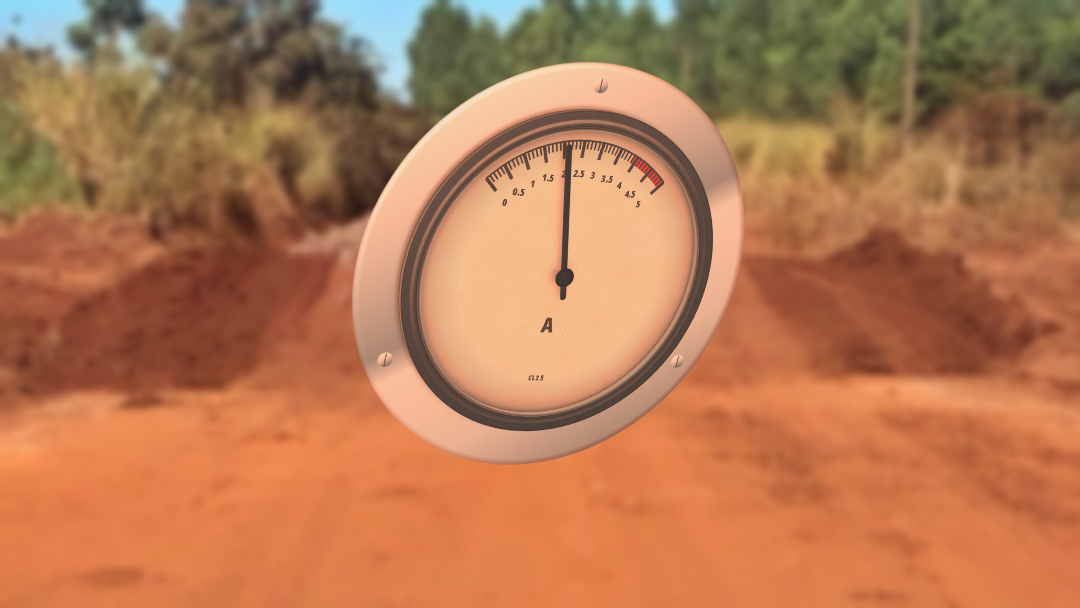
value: {"value": 2, "unit": "A"}
